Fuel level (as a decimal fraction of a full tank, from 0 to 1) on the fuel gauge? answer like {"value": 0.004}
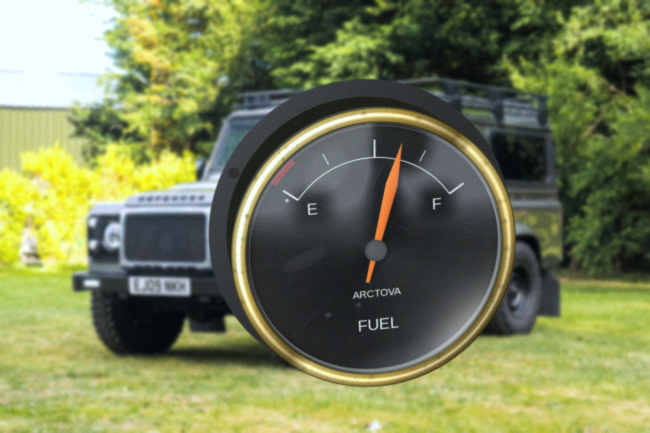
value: {"value": 0.625}
